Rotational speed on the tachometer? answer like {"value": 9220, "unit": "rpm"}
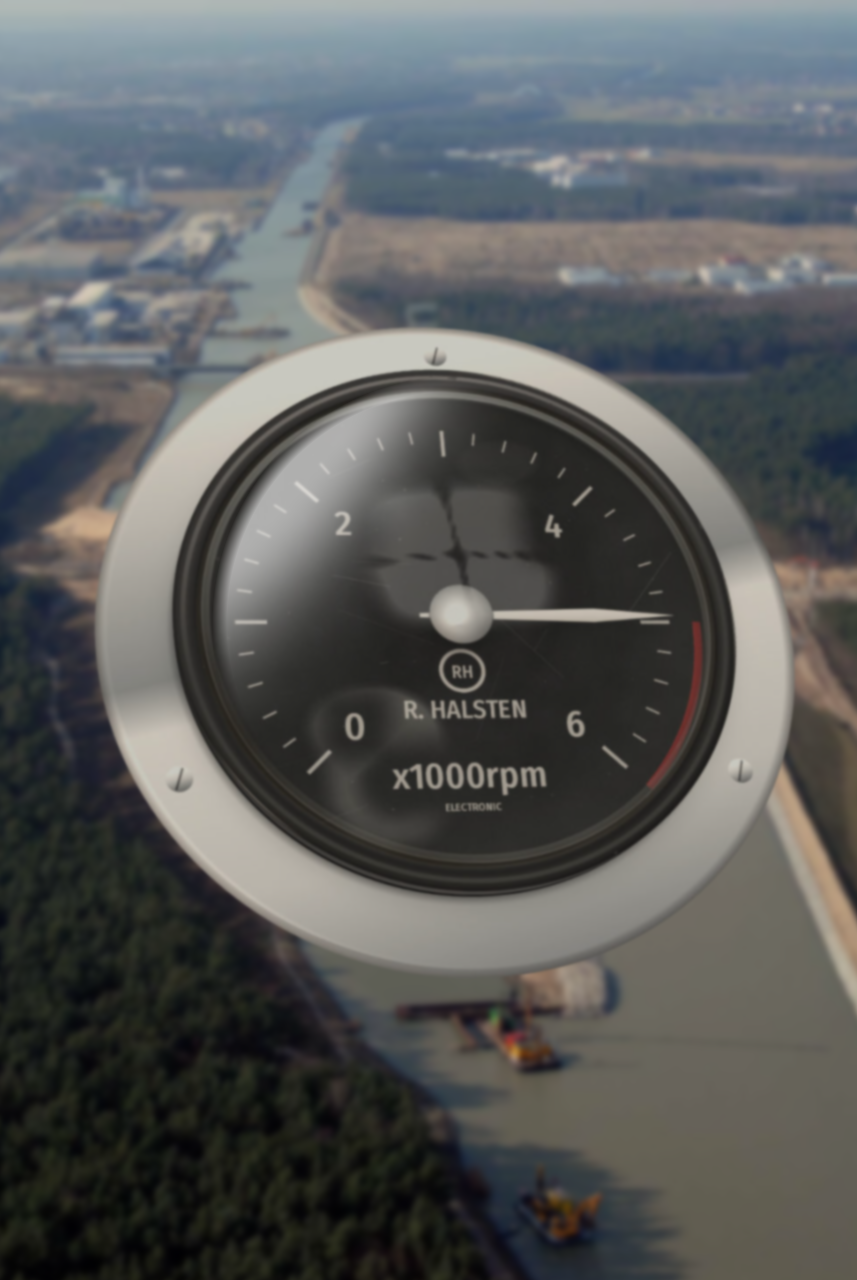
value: {"value": 5000, "unit": "rpm"}
